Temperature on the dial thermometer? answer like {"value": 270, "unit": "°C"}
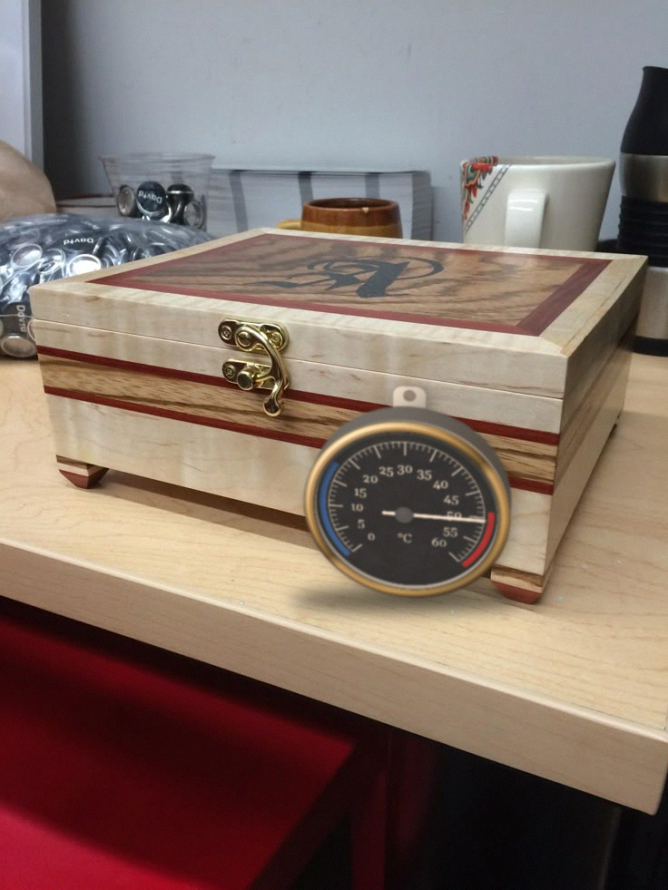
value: {"value": 50, "unit": "°C"}
